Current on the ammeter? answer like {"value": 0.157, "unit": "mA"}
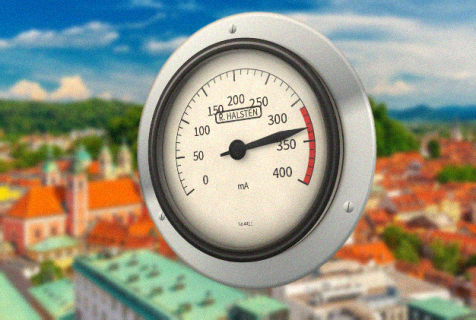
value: {"value": 335, "unit": "mA"}
